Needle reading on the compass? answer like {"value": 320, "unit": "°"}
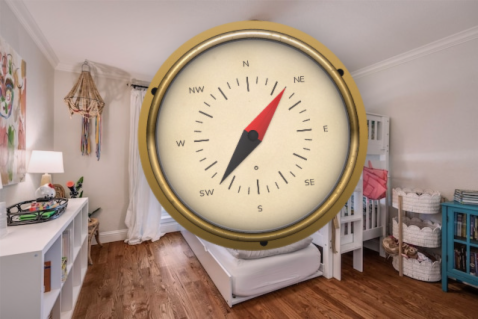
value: {"value": 40, "unit": "°"}
